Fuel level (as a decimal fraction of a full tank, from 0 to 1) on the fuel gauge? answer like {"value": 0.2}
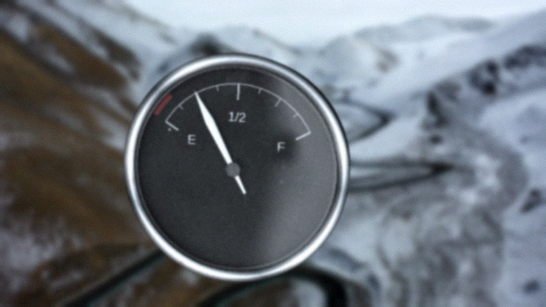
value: {"value": 0.25}
